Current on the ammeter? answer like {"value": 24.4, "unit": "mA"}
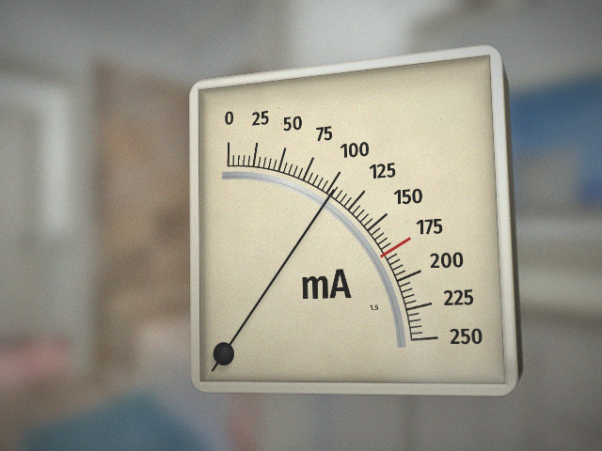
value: {"value": 105, "unit": "mA"}
